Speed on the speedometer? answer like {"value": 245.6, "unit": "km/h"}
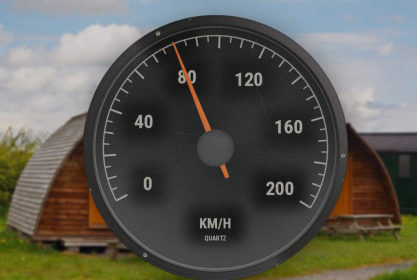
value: {"value": 80, "unit": "km/h"}
